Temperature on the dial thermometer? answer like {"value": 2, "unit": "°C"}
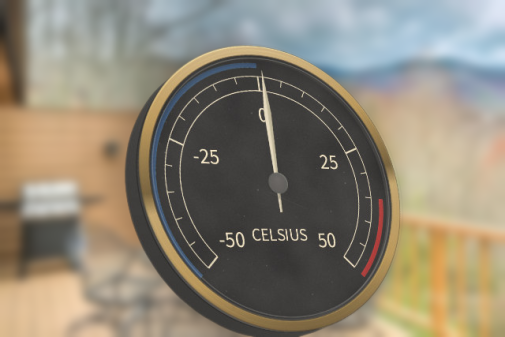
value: {"value": 0, "unit": "°C"}
